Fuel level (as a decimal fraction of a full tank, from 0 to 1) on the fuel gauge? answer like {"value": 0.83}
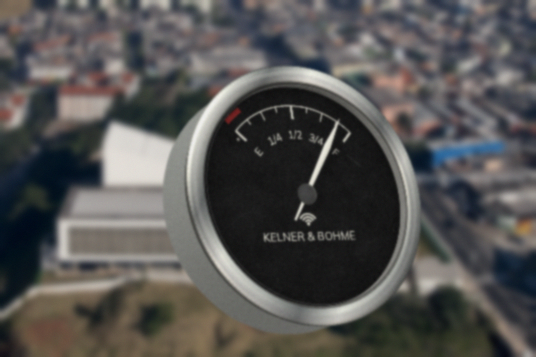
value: {"value": 0.875}
